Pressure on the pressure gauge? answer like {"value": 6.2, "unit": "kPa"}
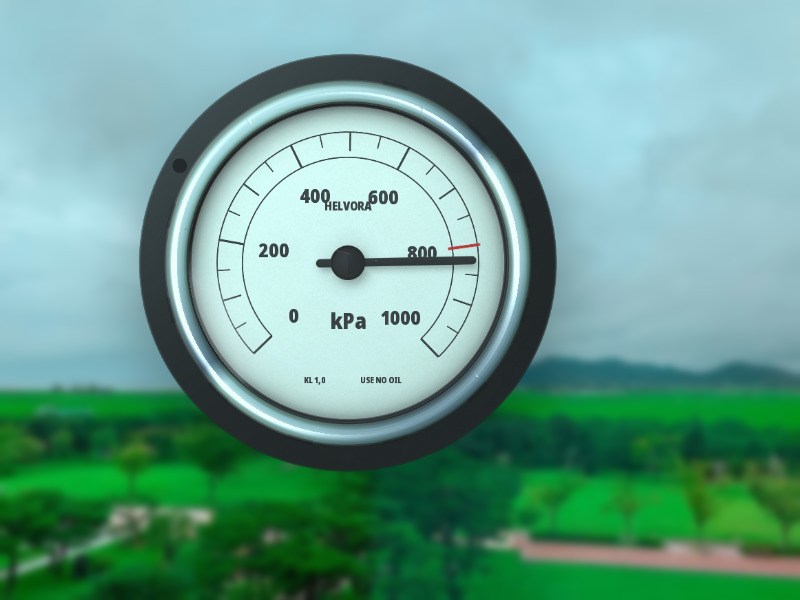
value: {"value": 825, "unit": "kPa"}
